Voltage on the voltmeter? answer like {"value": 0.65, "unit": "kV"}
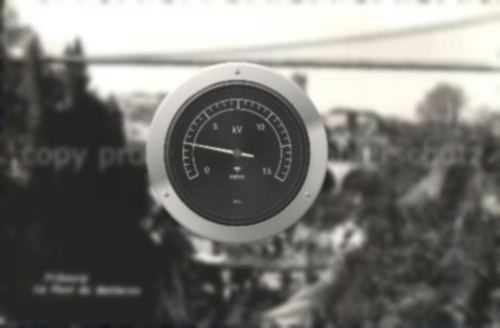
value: {"value": 2.5, "unit": "kV"}
